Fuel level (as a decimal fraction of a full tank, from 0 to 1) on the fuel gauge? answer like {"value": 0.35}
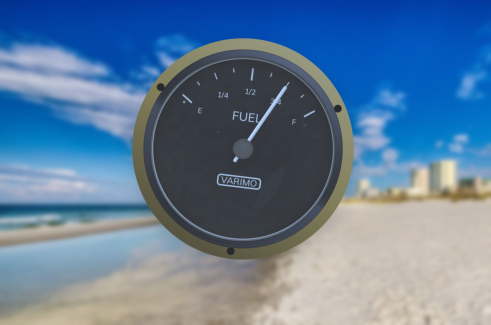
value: {"value": 0.75}
